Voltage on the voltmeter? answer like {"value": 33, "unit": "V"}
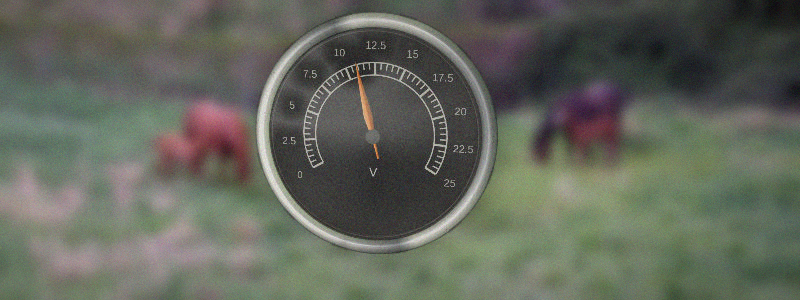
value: {"value": 11, "unit": "V"}
